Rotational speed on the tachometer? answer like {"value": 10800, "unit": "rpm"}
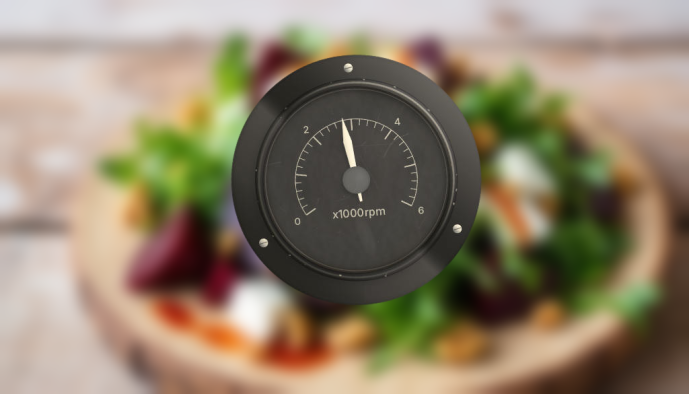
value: {"value": 2800, "unit": "rpm"}
